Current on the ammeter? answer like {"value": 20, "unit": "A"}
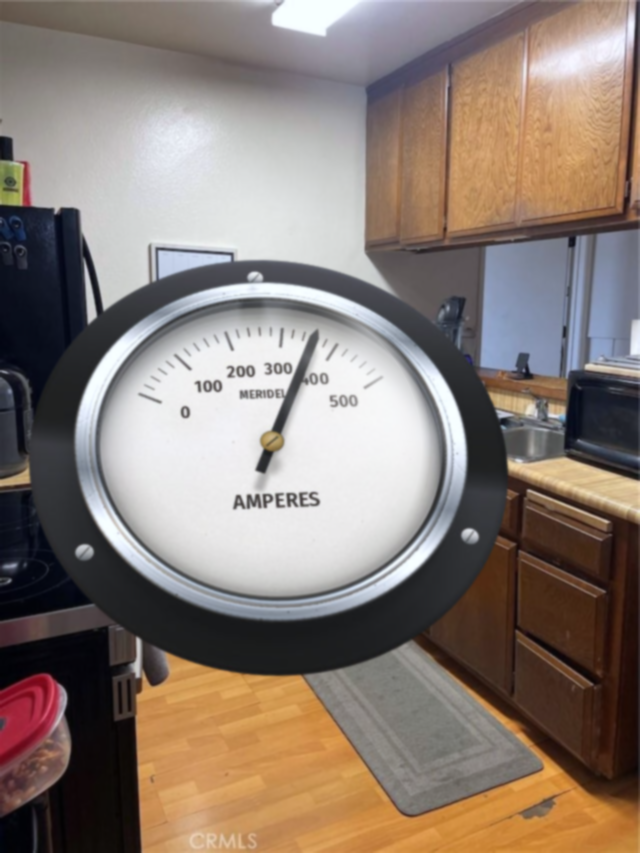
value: {"value": 360, "unit": "A"}
